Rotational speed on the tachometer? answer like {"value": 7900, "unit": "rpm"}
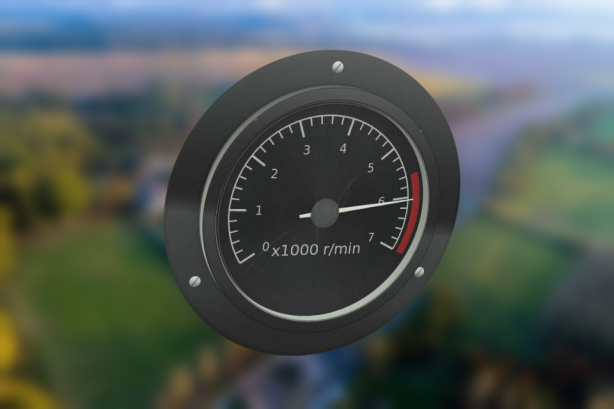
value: {"value": 6000, "unit": "rpm"}
